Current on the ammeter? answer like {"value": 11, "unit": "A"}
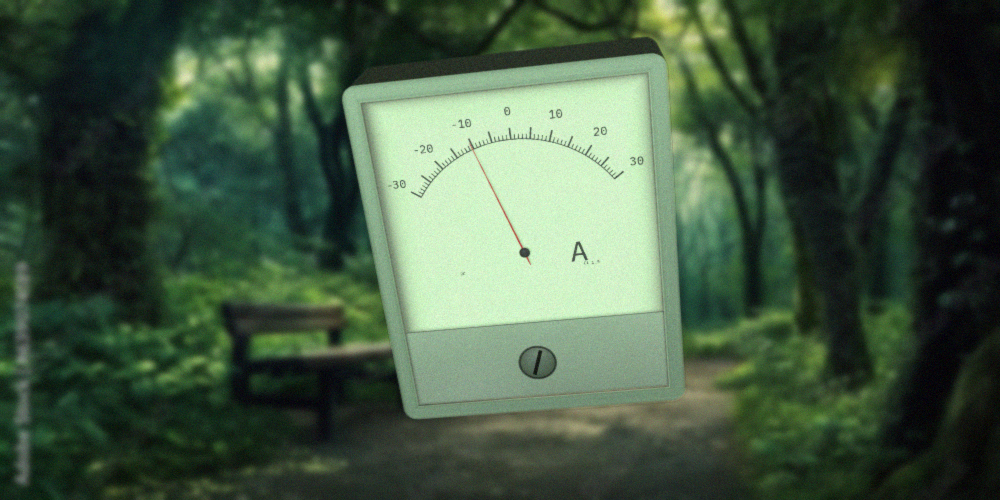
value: {"value": -10, "unit": "A"}
